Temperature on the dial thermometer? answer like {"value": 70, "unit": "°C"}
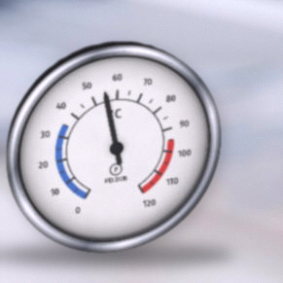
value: {"value": 55, "unit": "°C"}
